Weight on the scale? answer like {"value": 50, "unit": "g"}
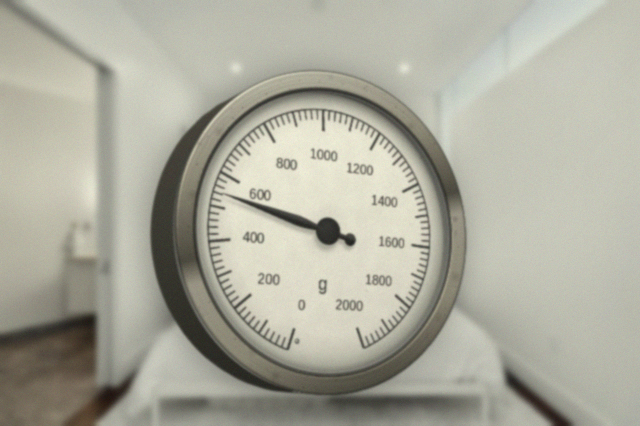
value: {"value": 540, "unit": "g"}
